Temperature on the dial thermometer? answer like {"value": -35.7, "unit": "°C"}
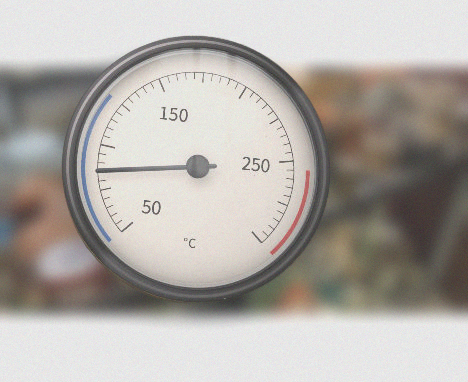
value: {"value": 85, "unit": "°C"}
